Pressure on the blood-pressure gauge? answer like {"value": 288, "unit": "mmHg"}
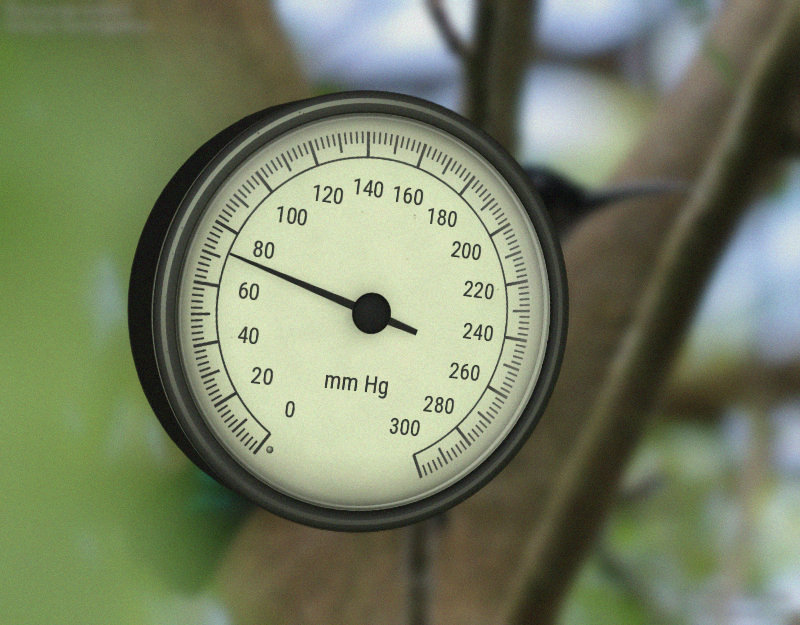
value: {"value": 72, "unit": "mmHg"}
